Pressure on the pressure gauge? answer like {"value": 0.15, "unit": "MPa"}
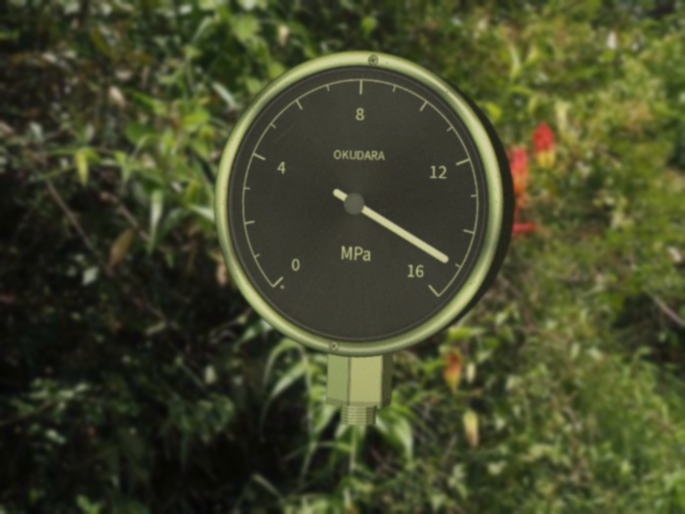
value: {"value": 15, "unit": "MPa"}
